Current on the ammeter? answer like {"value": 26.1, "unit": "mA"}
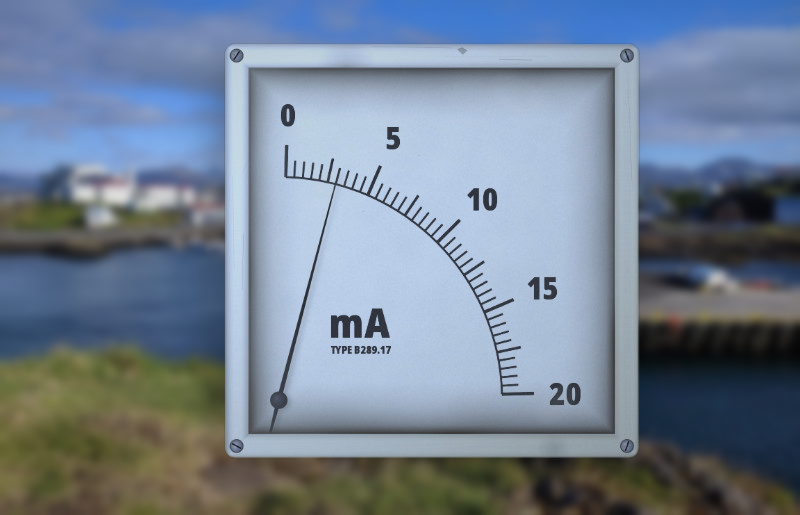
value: {"value": 3, "unit": "mA"}
